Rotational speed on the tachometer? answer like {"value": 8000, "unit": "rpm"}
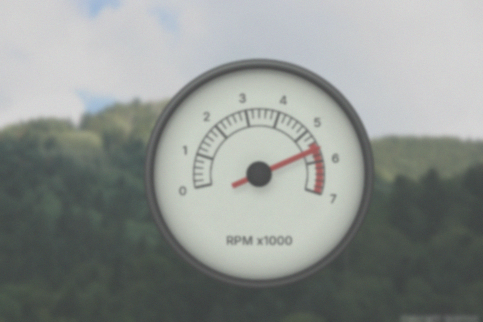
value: {"value": 5600, "unit": "rpm"}
